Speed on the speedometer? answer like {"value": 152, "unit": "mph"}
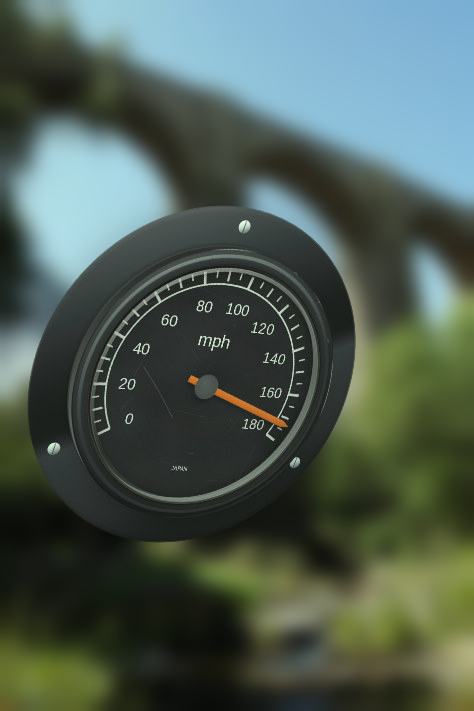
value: {"value": 172.5, "unit": "mph"}
